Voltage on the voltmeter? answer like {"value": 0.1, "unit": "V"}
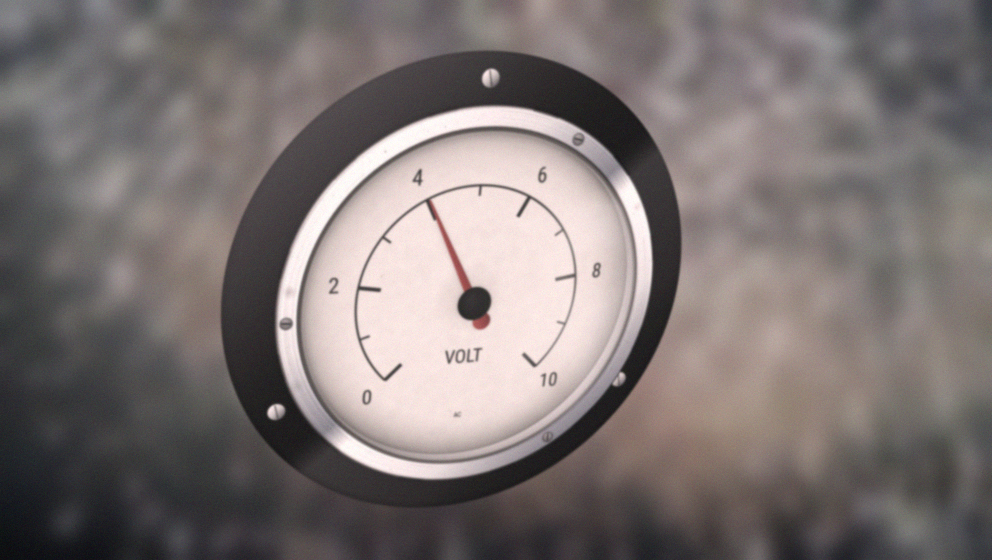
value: {"value": 4, "unit": "V"}
